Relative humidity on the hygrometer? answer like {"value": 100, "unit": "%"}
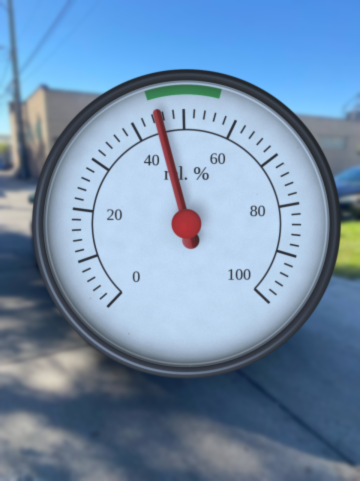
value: {"value": 45, "unit": "%"}
